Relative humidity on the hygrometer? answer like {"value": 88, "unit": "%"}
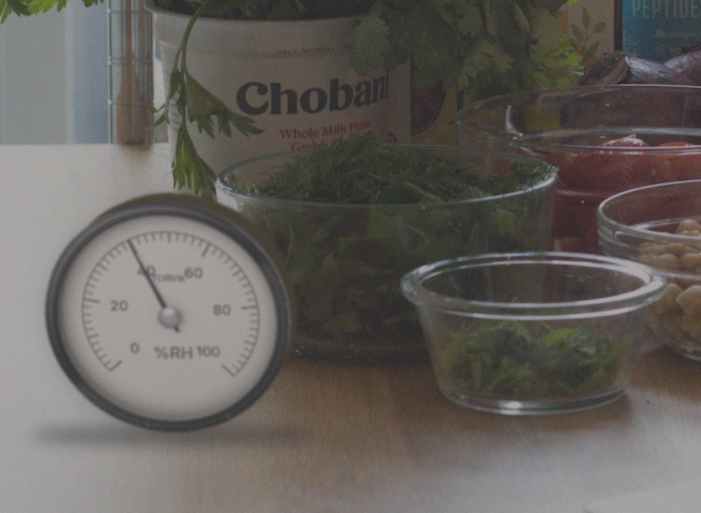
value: {"value": 40, "unit": "%"}
